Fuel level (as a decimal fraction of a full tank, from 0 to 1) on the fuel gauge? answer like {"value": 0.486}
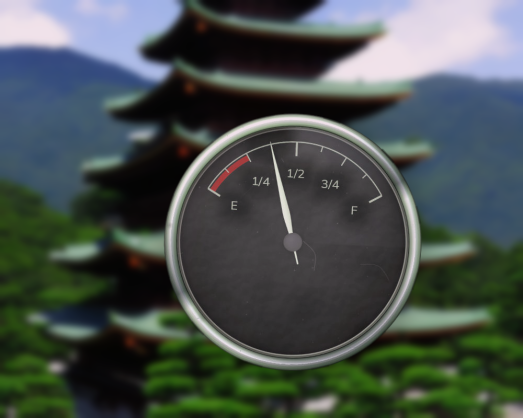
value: {"value": 0.375}
